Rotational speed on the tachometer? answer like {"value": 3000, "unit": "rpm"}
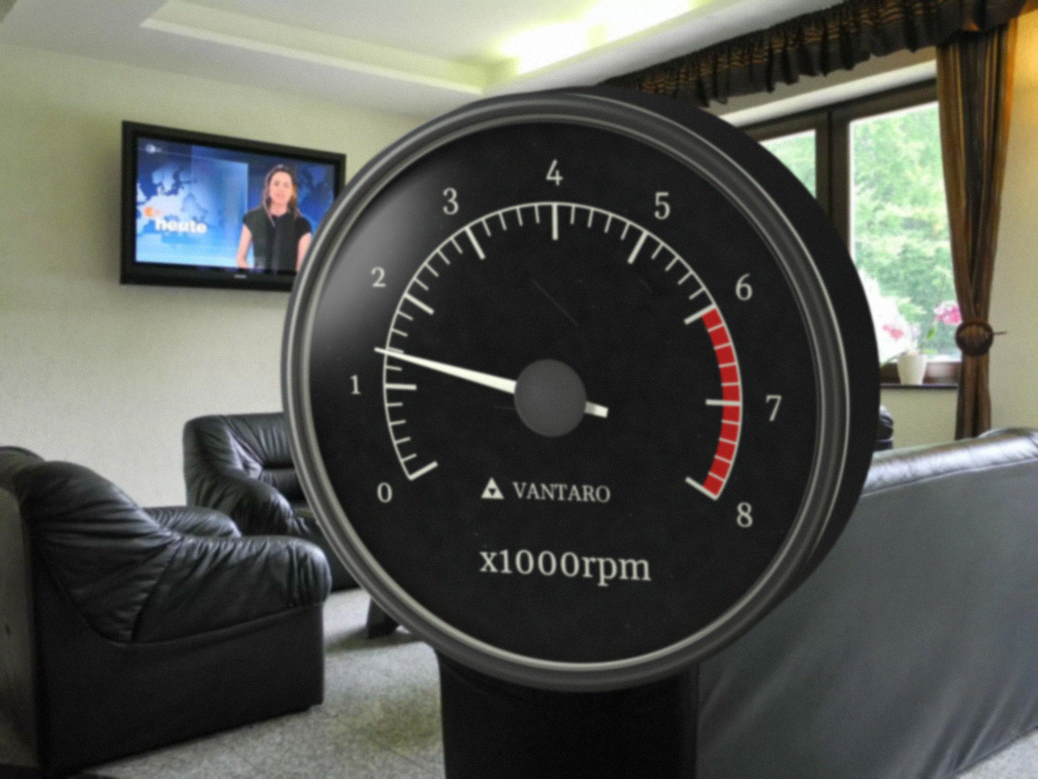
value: {"value": 1400, "unit": "rpm"}
